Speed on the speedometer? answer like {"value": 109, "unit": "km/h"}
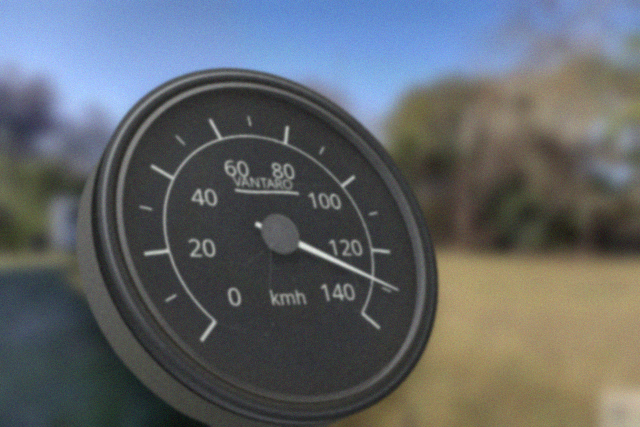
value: {"value": 130, "unit": "km/h"}
